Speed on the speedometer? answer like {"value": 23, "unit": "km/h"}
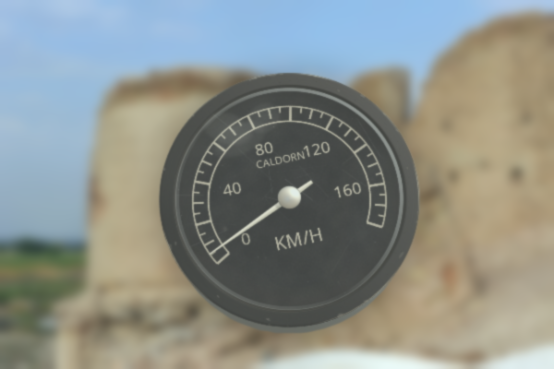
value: {"value": 5, "unit": "km/h"}
